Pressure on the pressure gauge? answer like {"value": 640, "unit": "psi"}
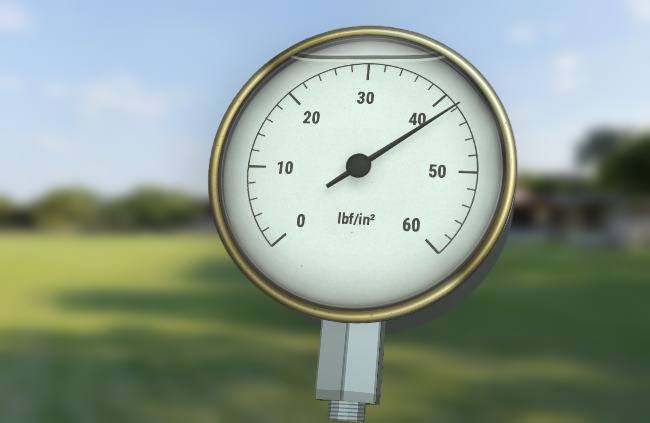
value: {"value": 42, "unit": "psi"}
